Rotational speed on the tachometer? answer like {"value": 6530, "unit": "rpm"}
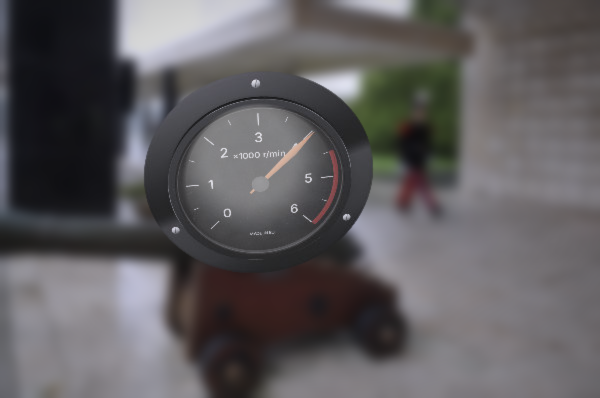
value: {"value": 4000, "unit": "rpm"}
